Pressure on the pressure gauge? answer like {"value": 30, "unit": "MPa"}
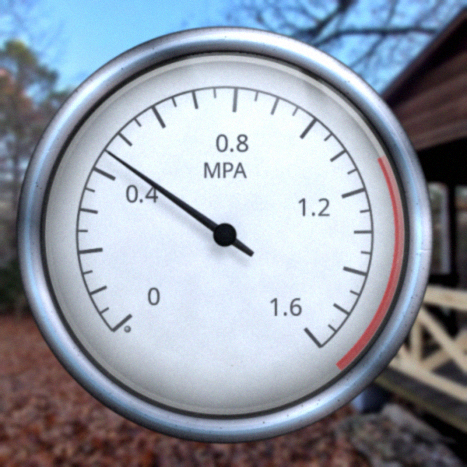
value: {"value": 0.45, "unit": "MPa"}
